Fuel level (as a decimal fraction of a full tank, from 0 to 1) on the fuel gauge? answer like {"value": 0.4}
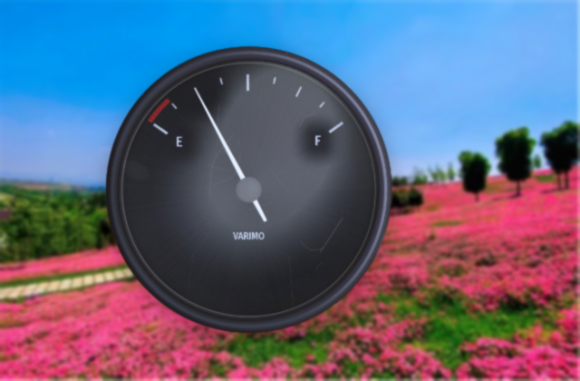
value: {"value": 0.25}
